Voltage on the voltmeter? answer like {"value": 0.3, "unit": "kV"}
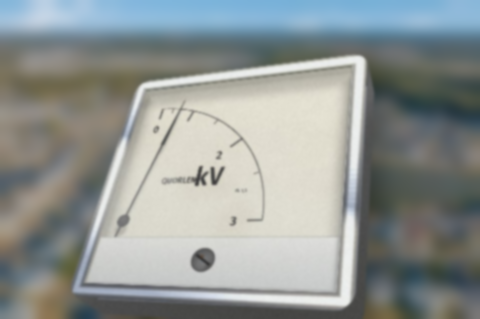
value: {"value": 0.75, "unit": "kV"}
